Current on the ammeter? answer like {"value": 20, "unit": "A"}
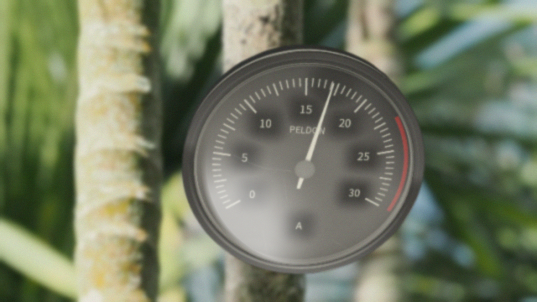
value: {"value": 17, "unit": "A"}
